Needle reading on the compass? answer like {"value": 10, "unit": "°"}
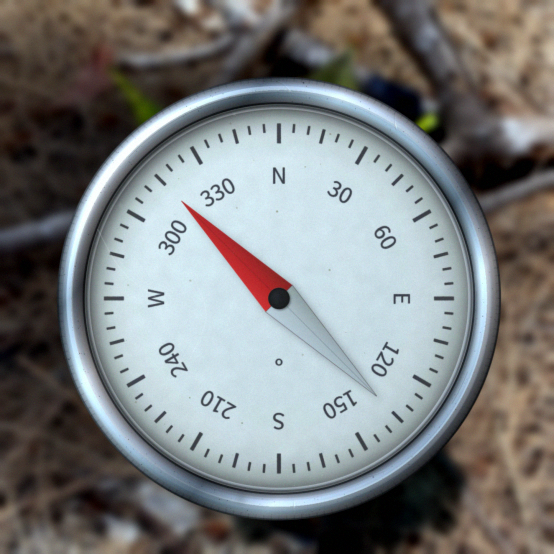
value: {"value": 315, "unit": "°"}
